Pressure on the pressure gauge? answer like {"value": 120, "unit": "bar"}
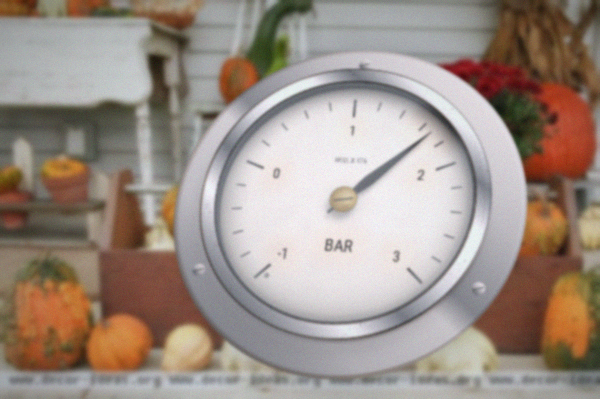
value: {"value": 1.7, "unit": "bar"}
